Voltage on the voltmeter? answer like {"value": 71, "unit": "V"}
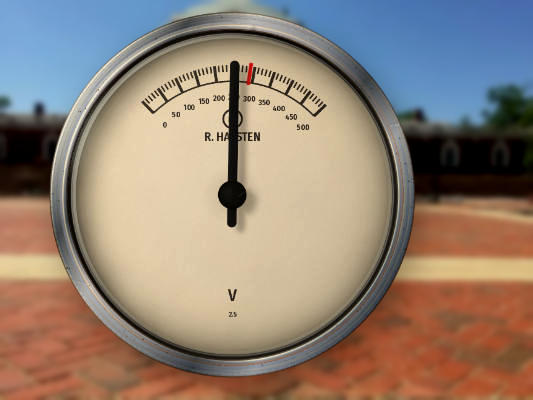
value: {"value": 250, "unit": "V"}
